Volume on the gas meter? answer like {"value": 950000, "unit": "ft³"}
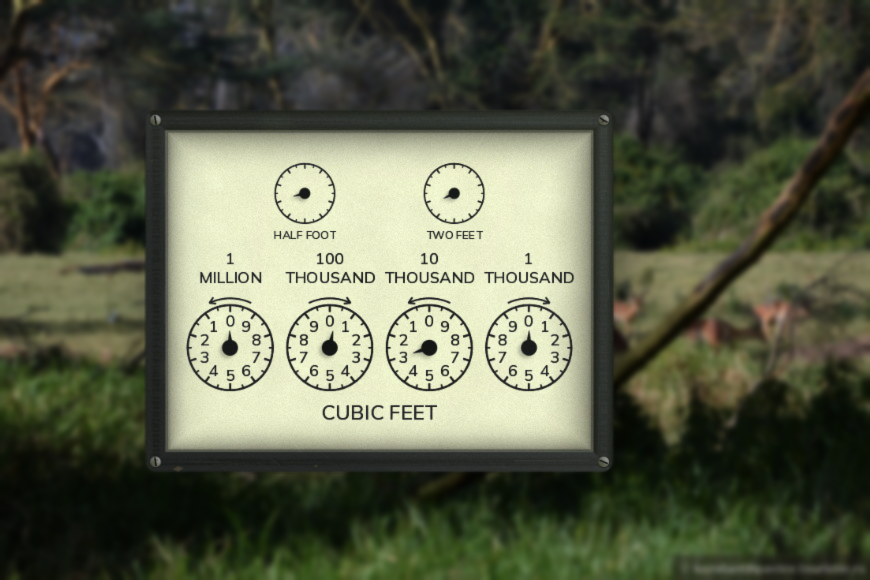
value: {"value": 3000, "unit": "ft³"}
